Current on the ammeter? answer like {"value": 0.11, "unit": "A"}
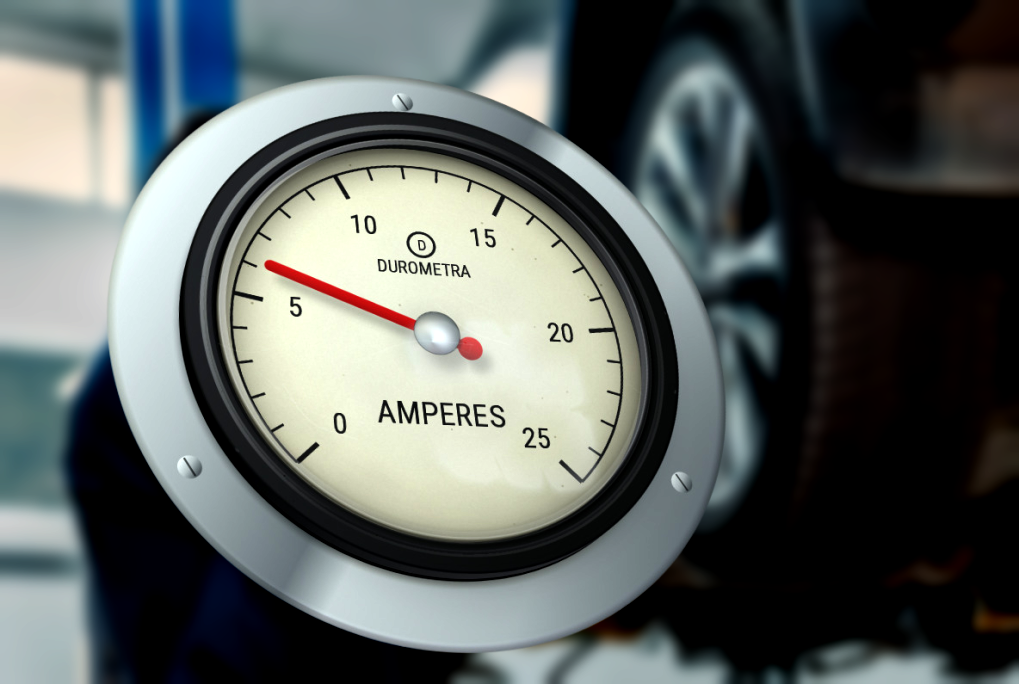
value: {"value": 6, "unit": "A"}
